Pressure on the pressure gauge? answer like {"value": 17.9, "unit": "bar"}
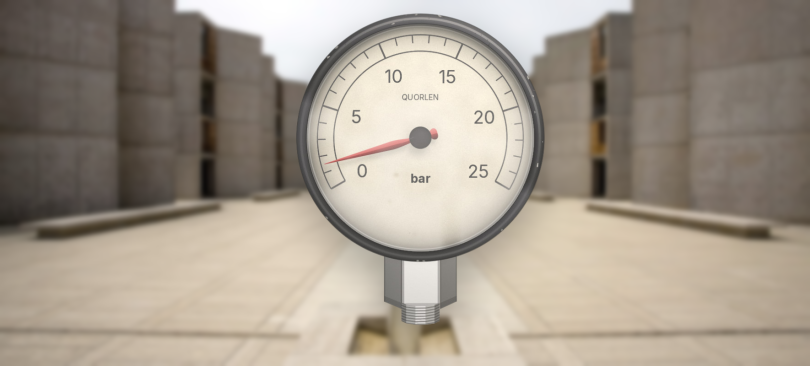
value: {"value": 1.5, "unit": "bar"}
